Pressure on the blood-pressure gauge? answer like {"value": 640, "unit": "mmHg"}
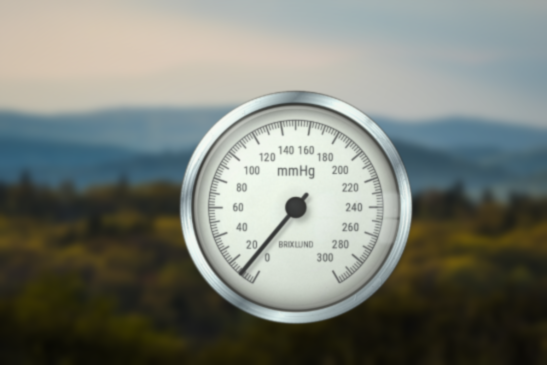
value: {"value": 10, "unit": "mmHg"}
